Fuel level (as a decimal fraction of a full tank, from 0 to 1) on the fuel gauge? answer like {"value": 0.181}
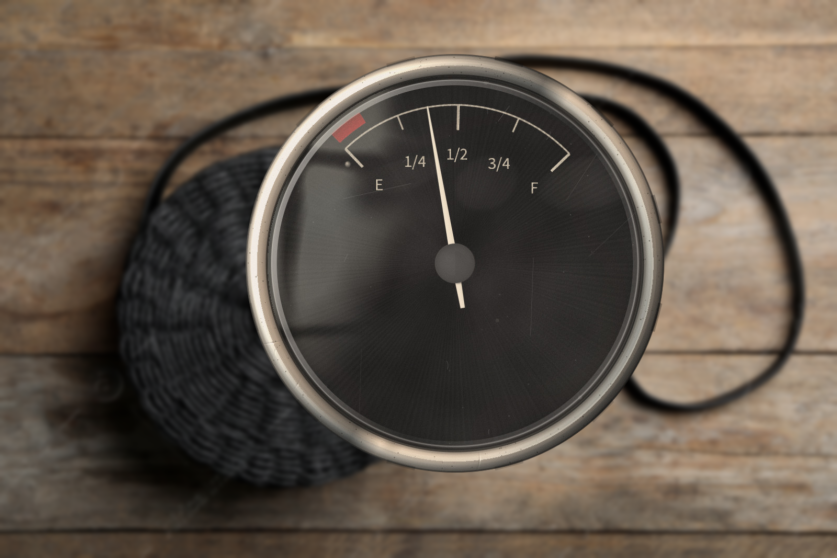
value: {"value": 0.375}
